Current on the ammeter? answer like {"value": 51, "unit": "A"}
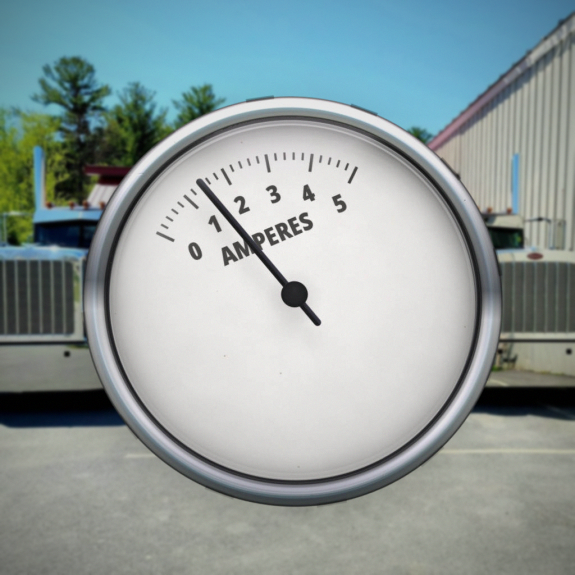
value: {"value": 1.4, "unit": "A"}
